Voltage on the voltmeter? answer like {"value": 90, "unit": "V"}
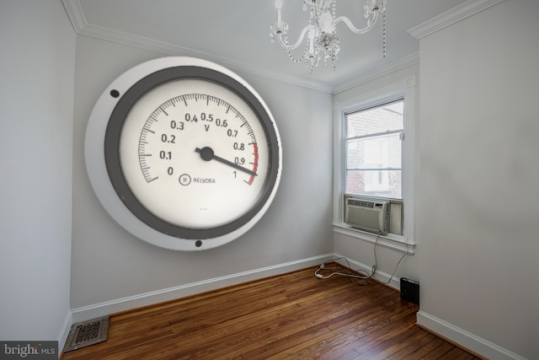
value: {"value": 0.95, "unit": "V"}
